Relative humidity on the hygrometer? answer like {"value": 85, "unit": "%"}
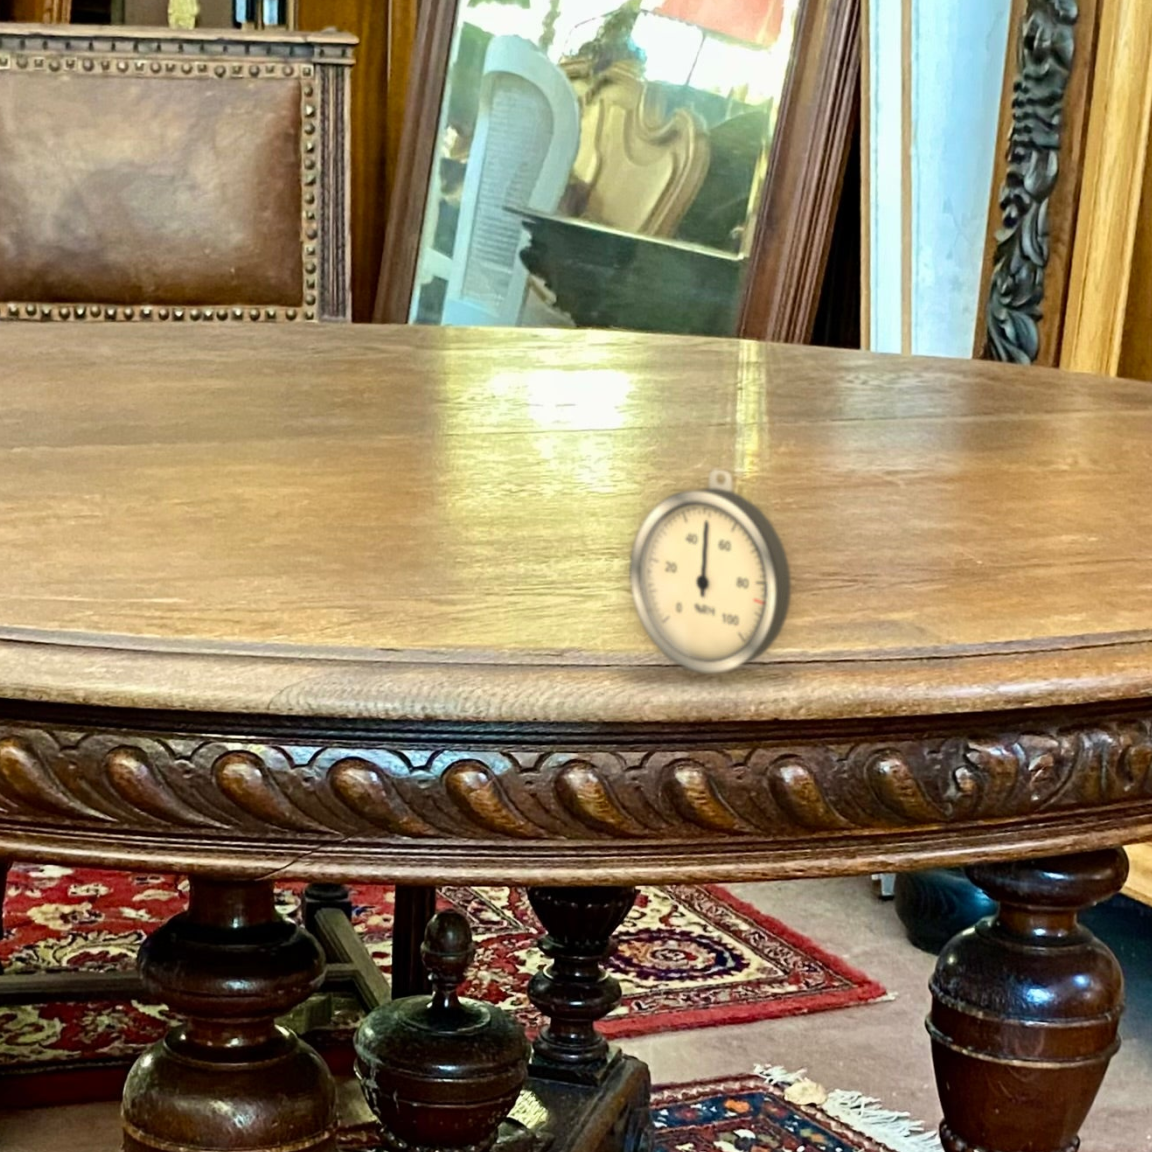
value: {"value": 50, "unit": "%"}
